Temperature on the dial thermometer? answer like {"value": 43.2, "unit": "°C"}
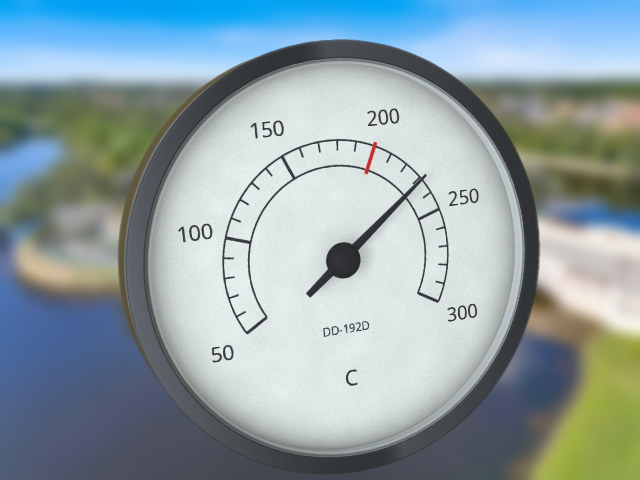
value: {"value": 230, "unit": "°C"}
